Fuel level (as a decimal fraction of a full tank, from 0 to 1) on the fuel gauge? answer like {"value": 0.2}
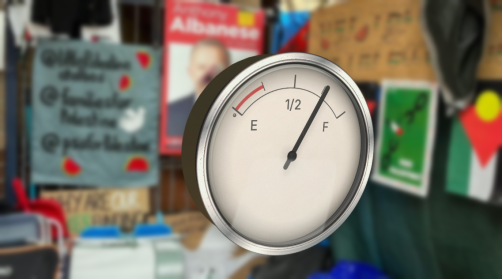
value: {"value": 0.75}
